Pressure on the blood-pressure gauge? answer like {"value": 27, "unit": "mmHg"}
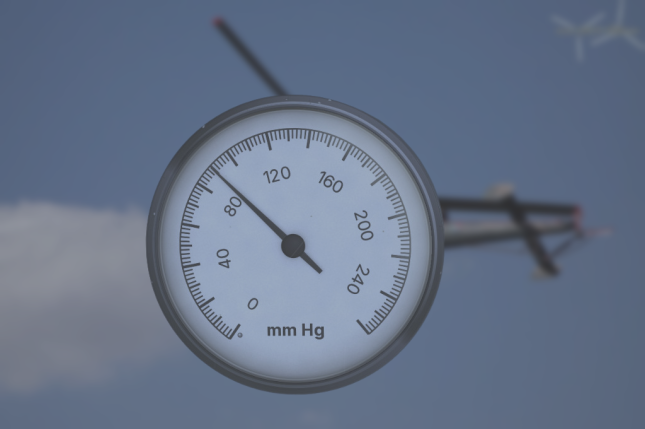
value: {"value": 90, "unit": "mmHg"}
